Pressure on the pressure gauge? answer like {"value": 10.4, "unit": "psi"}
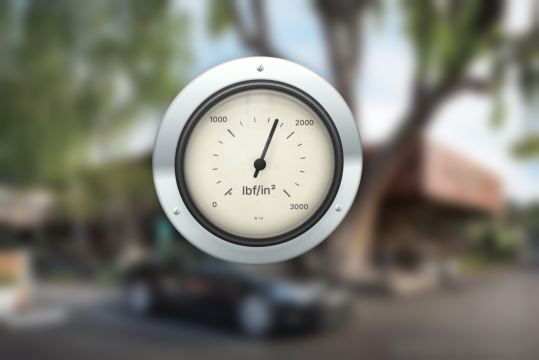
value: {"value": 1700, "unit": "psi"}
